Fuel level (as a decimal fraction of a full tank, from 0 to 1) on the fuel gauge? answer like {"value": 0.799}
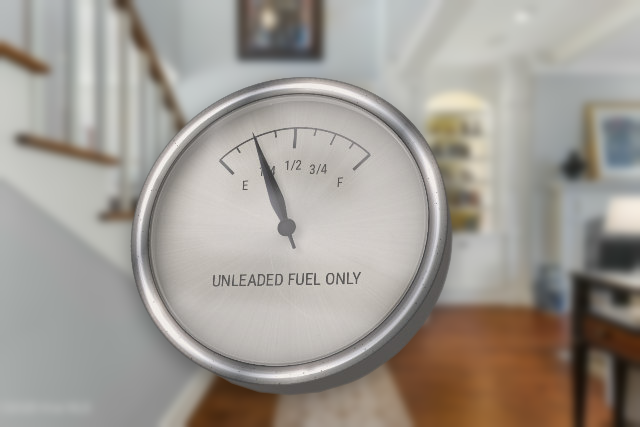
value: {"value": 0.25}
